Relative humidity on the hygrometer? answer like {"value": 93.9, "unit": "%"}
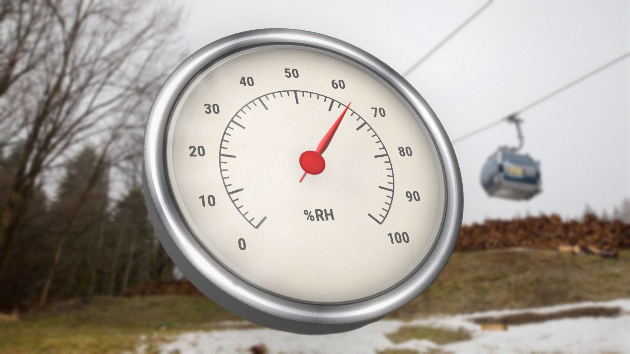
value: {"value": 64, "unit": "%"}
